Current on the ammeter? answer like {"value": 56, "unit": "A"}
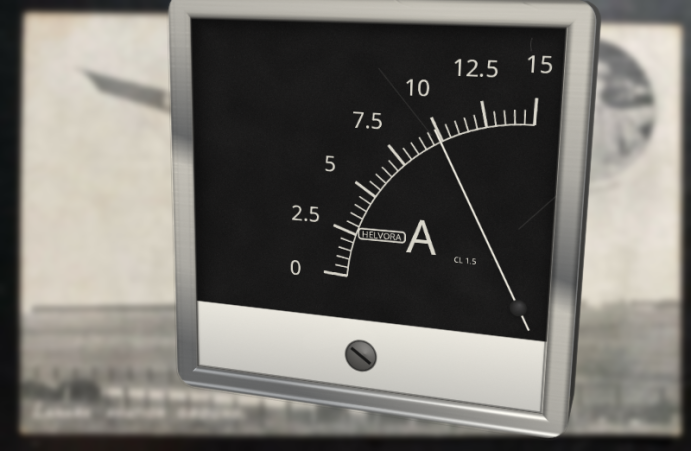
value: {"value": 10, "unit": "A"}
